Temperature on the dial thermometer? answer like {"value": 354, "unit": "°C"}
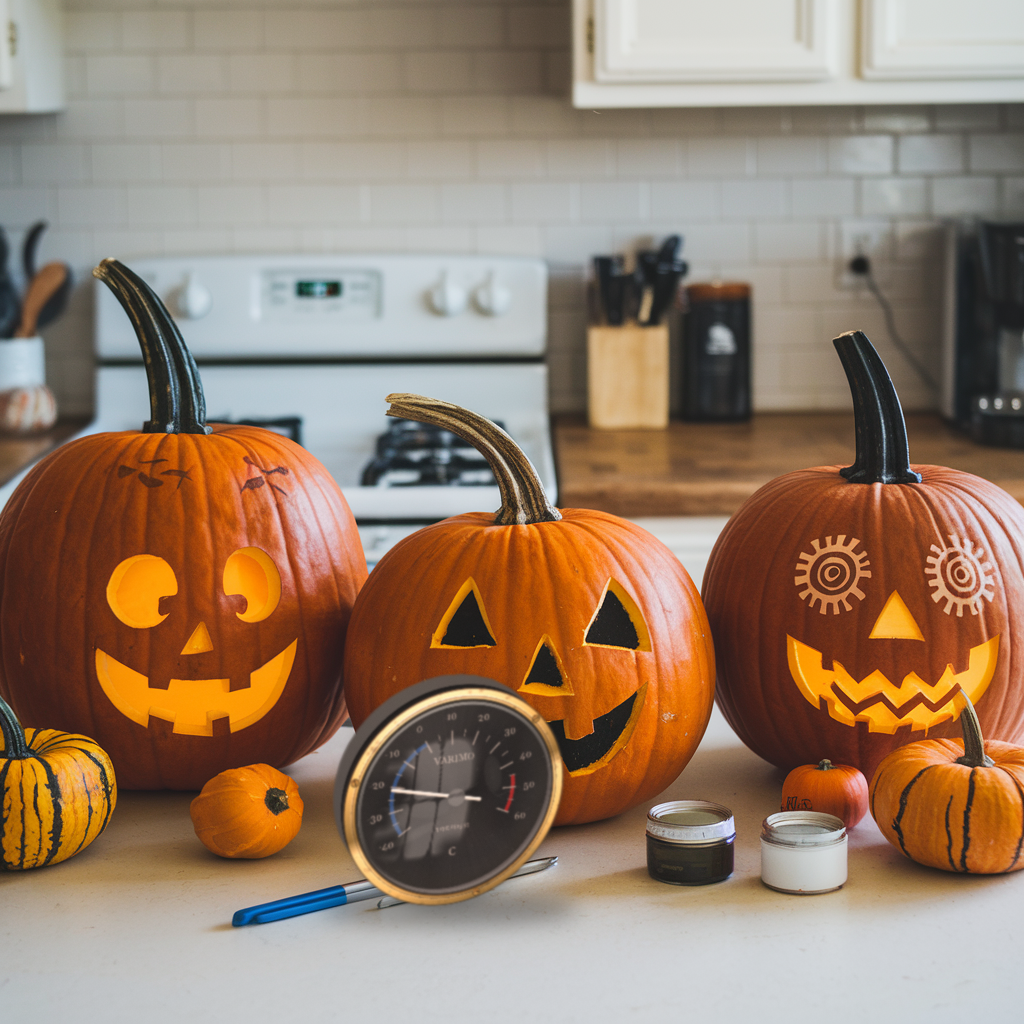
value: {"value": -20, "unit": "°C"}
